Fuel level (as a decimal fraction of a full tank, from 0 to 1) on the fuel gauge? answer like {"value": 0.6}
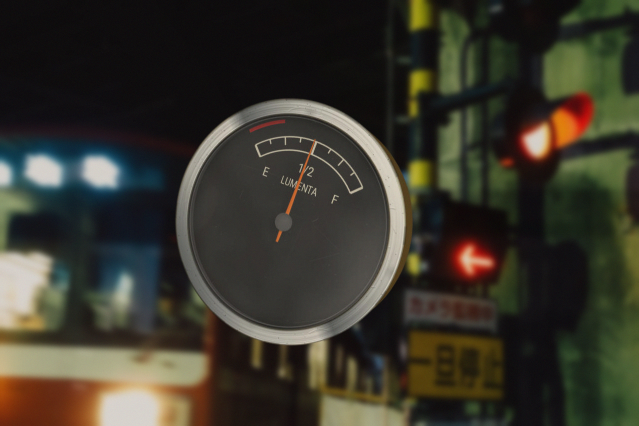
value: {"value": 0.5}
